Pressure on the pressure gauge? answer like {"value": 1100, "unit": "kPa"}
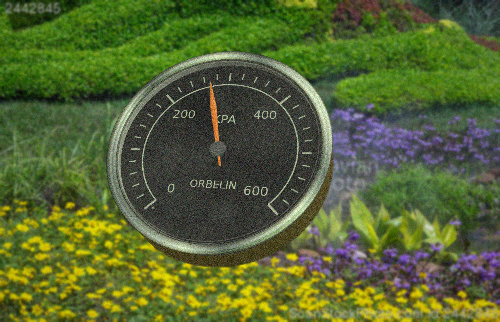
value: {"value": 270, "unit": "kPa"}
